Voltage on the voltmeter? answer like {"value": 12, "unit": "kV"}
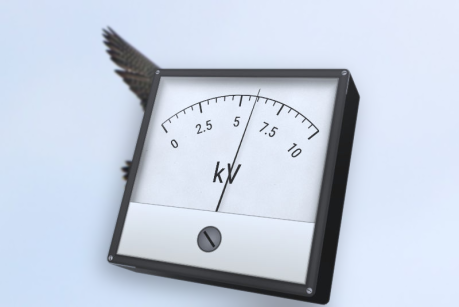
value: {"value": 6, "unit": "kV"}
